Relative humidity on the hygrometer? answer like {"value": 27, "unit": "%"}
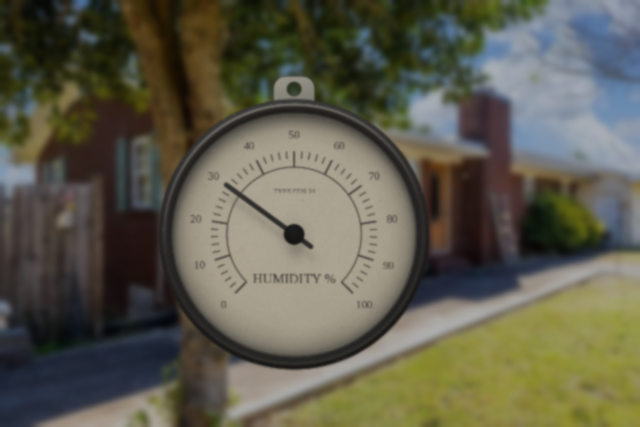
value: {"value": 30, "unit": "%"}
